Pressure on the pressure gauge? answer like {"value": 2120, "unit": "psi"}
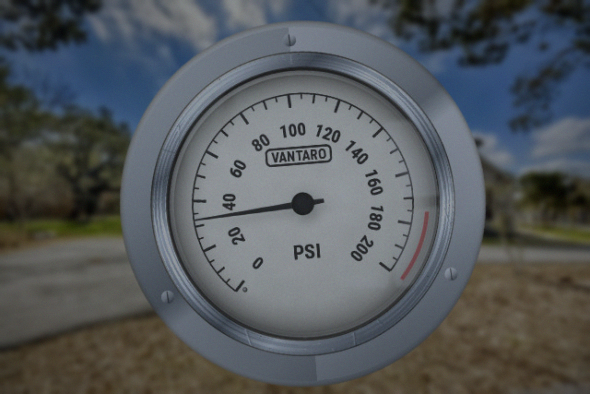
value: {"value": 32.5, "unit": "psi"}
